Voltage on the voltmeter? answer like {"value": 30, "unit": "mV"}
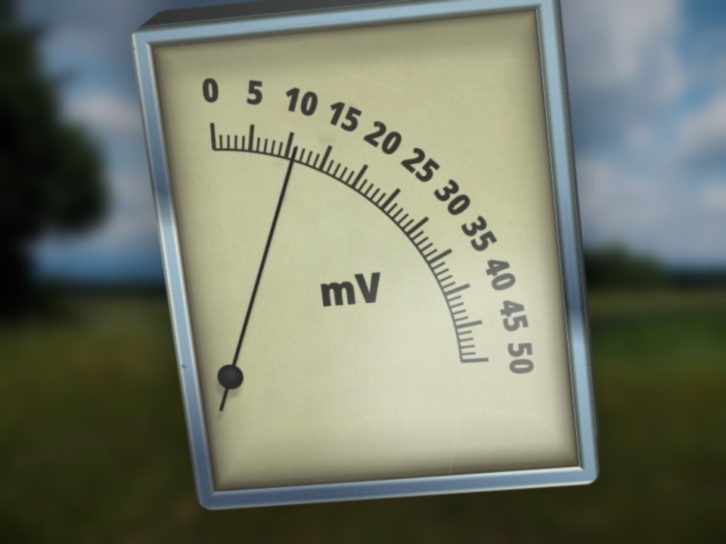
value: {"value": 11, "unit": "mV"}
